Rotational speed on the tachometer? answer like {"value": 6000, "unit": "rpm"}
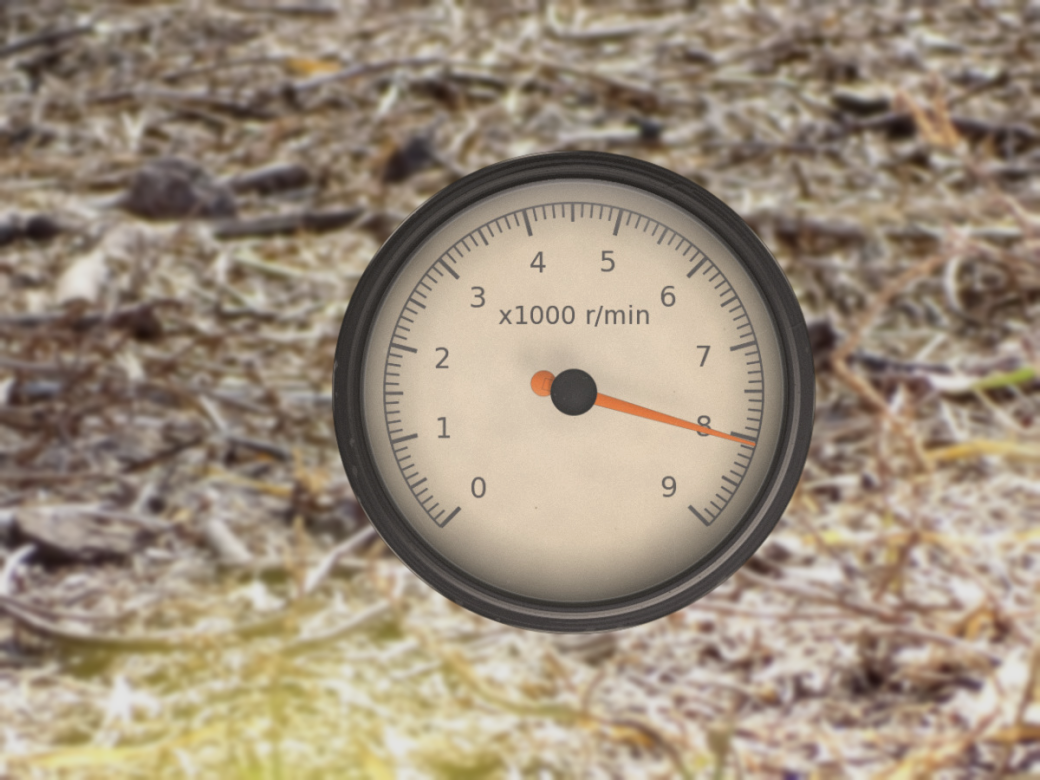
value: {"value": 8050, "unit": "rpm"}
